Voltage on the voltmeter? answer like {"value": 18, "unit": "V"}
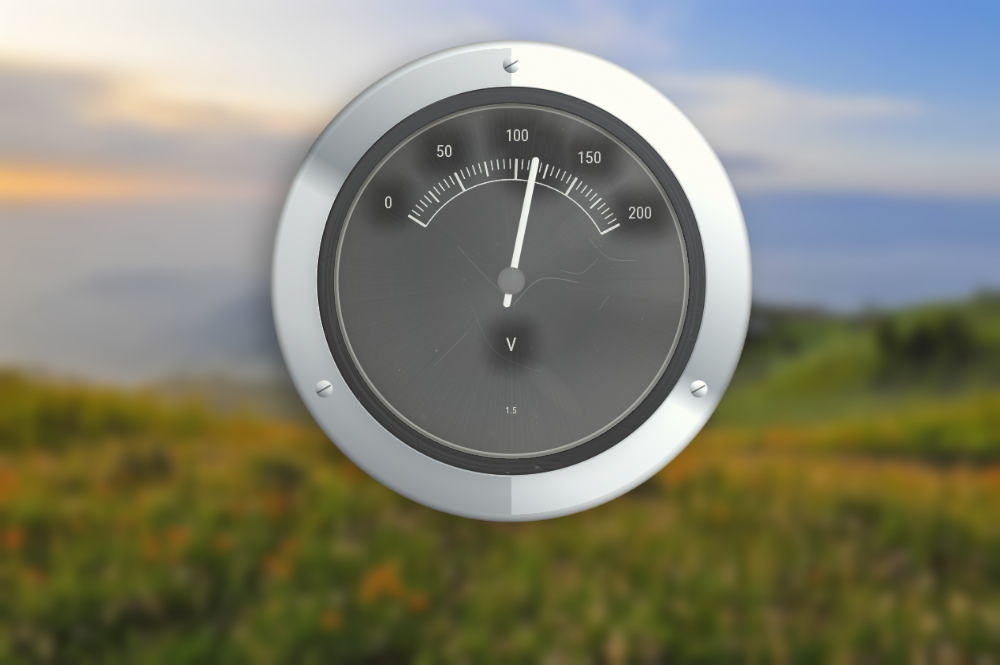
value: {"value": 115, "unit": "V"}
